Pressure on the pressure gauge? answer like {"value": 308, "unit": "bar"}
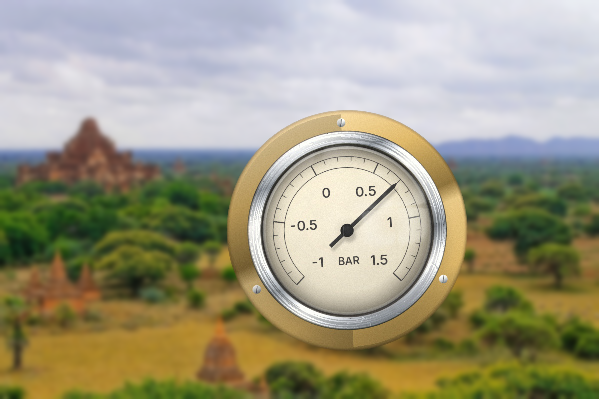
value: {"value": 0.7, "unit": "bar"}
